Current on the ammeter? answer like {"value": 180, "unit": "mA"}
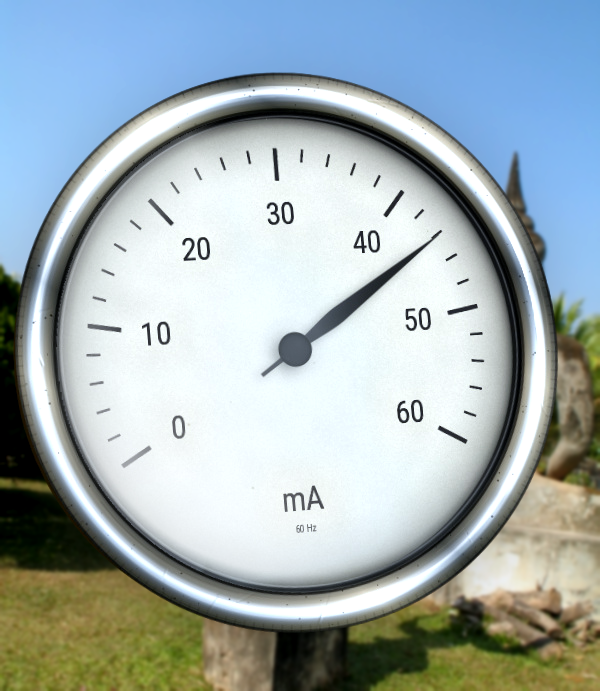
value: {"value": 44, "unit": "mA"}
